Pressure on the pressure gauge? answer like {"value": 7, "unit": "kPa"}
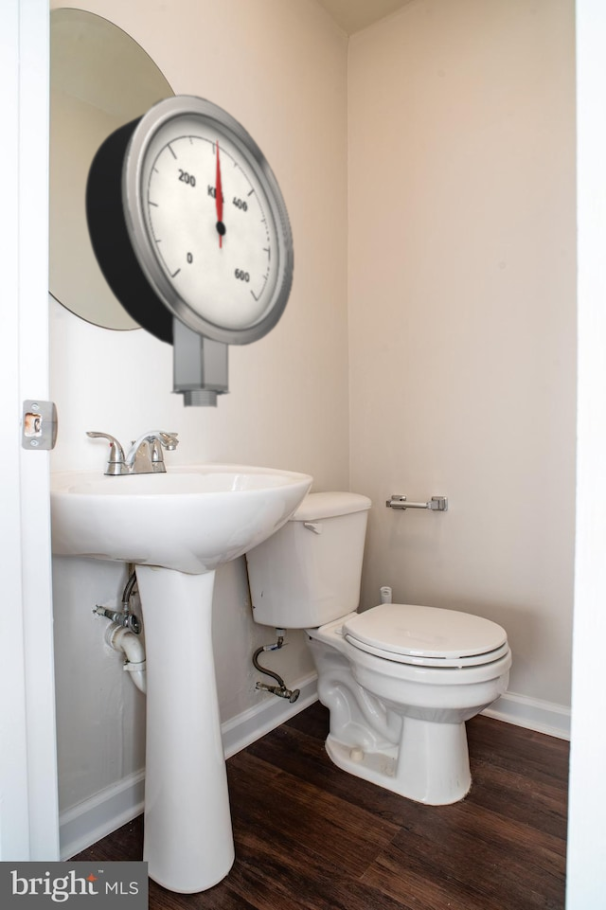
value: {"value": 300, "unit": "kPa"}
